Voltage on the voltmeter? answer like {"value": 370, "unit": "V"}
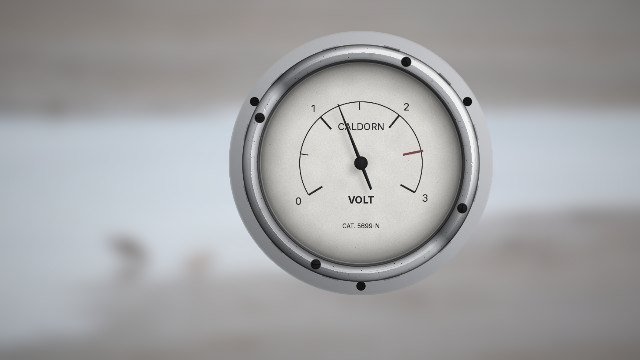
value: {"value": 1.25, "unit": "V"}
